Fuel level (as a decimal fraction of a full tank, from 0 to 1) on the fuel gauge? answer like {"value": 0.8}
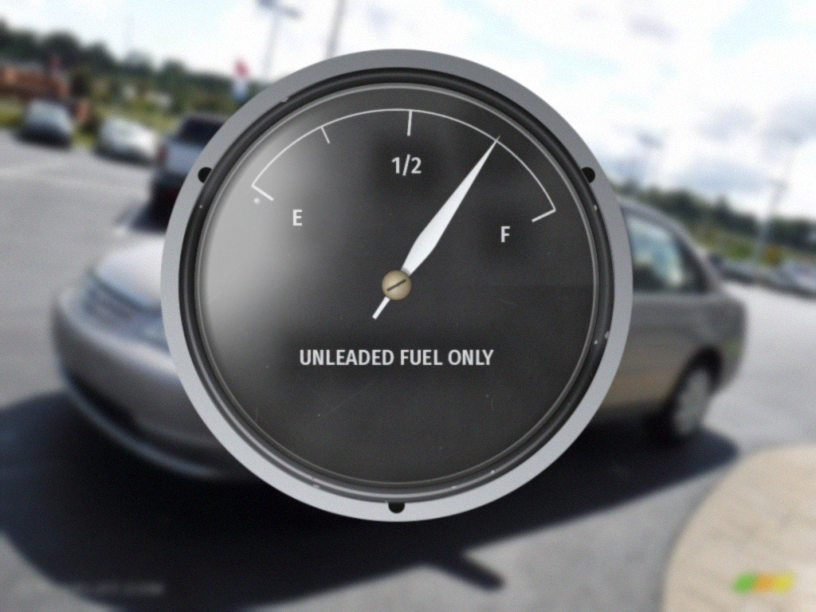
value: {"value": 0.75}
